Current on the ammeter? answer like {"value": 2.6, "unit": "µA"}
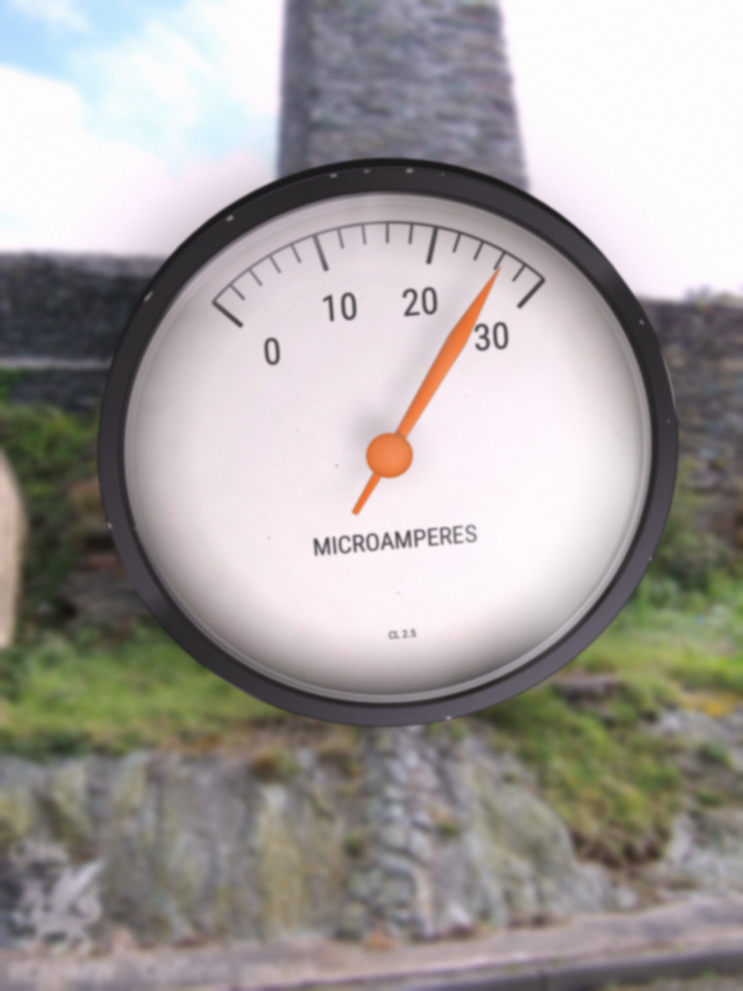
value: {"value": 26, "unit": "µA"}
